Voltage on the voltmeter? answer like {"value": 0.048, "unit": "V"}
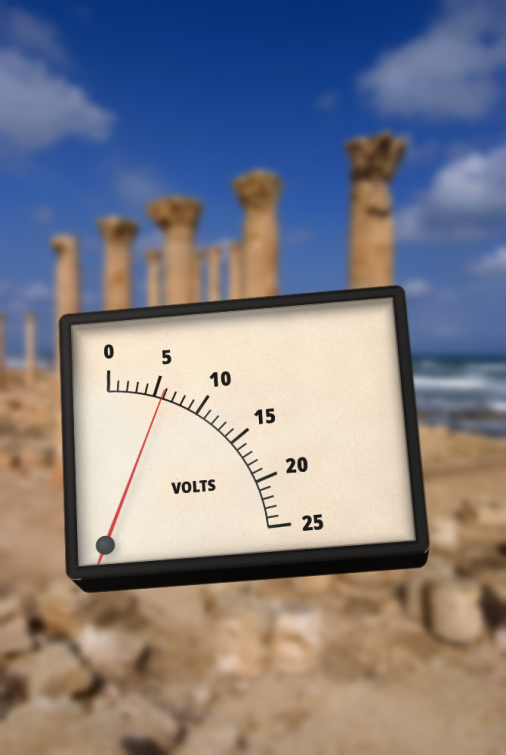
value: {"value": 6, "unit": "V"}
